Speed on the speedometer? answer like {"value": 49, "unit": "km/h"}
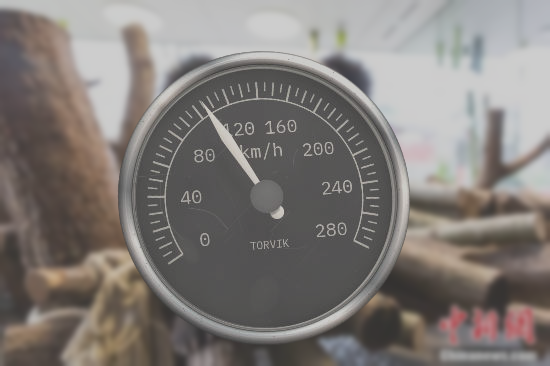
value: {"value": 105, "unit": "km/h"}
